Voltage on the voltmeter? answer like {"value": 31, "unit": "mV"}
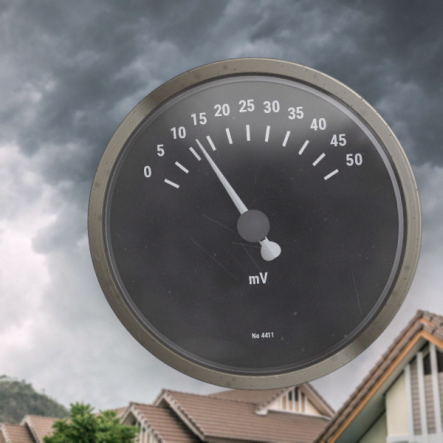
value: {"value": 12.5, "unit": "mV"}
